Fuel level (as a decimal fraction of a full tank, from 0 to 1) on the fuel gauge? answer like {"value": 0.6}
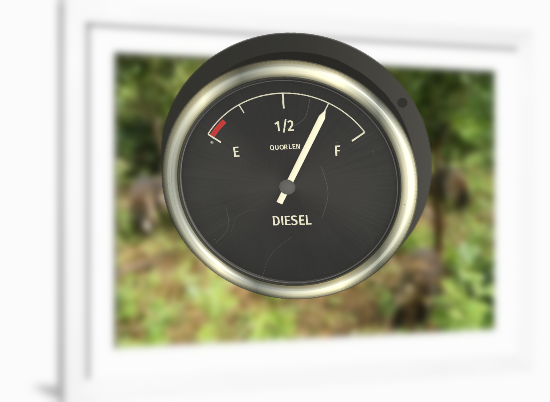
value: {"value": 0.75}
